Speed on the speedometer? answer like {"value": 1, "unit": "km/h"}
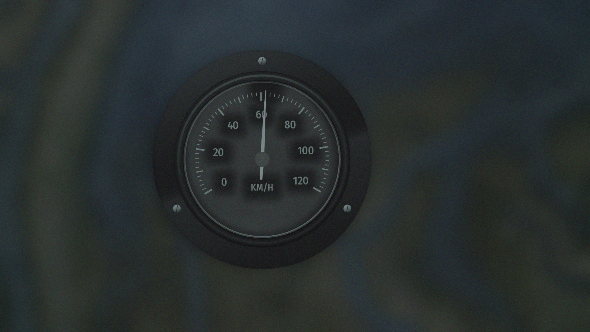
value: {"value": 62, "unit": "km/h"}
